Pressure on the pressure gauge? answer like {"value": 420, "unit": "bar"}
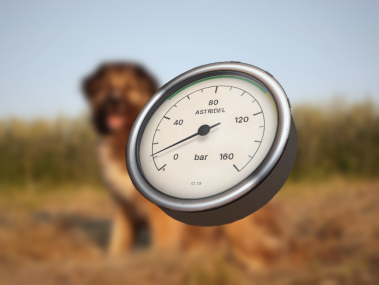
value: {"value": 10, "unit": "bar"}
